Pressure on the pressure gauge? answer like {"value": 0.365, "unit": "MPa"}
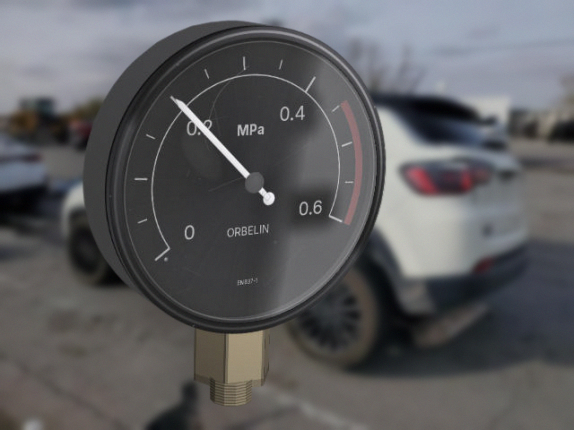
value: {"value": 0.2, "unit": "MPa"}
